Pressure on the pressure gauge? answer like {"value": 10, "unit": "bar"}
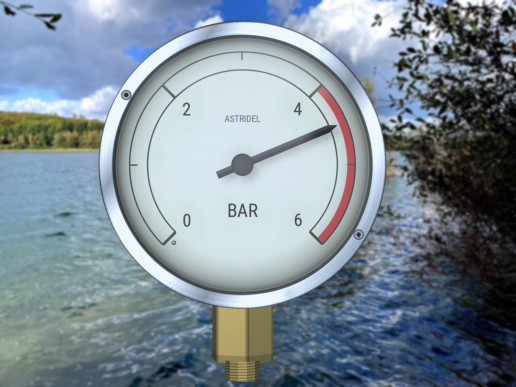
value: {"value": 4.5, "unit": "bar"}
